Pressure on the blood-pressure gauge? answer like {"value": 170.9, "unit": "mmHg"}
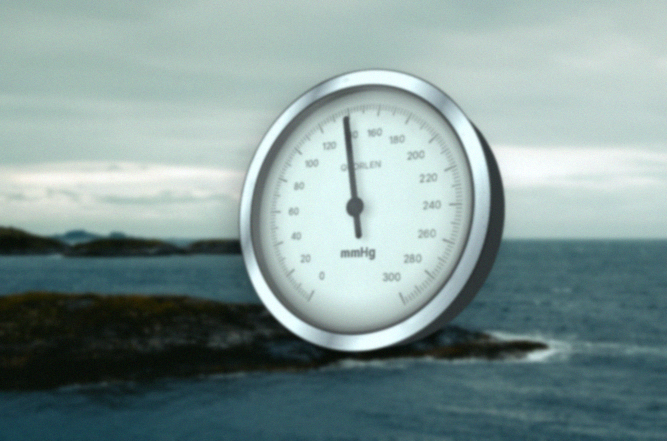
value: {"value": 140, "unit": "mmHg"}
